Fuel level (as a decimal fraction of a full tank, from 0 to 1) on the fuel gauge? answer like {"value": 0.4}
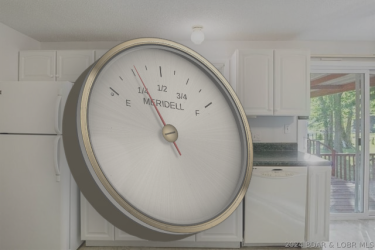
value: {"value": 0.25}
